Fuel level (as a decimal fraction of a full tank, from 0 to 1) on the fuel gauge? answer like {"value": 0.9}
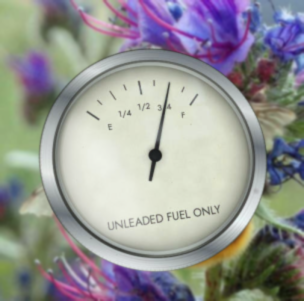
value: {"value": 0.75}
